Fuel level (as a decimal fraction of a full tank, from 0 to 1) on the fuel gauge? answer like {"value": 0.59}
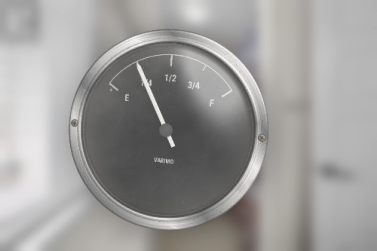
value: {"value": 0.25}
